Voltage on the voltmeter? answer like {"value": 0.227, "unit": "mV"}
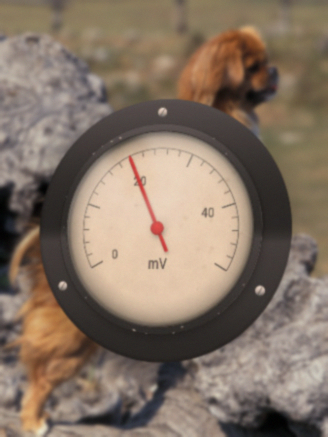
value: {"value": 20, "unit": "mV"}
